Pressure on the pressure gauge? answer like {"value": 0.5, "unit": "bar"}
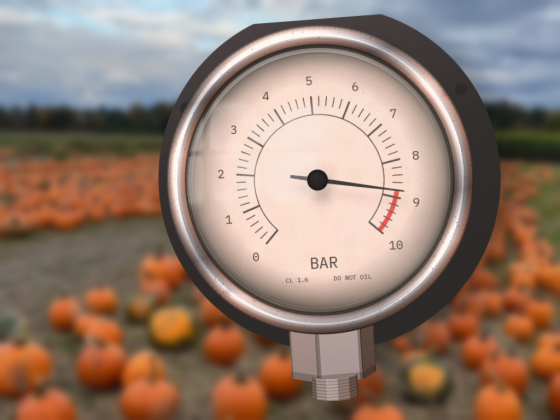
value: {"value": 8.8, "unit": "bar"}
